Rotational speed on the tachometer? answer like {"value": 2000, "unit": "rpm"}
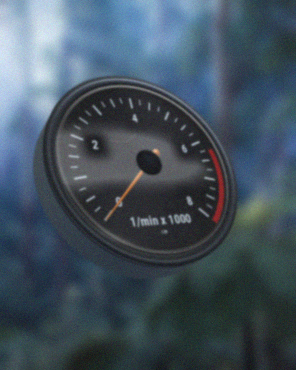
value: {"value": 0, "unit": "rpm"}
